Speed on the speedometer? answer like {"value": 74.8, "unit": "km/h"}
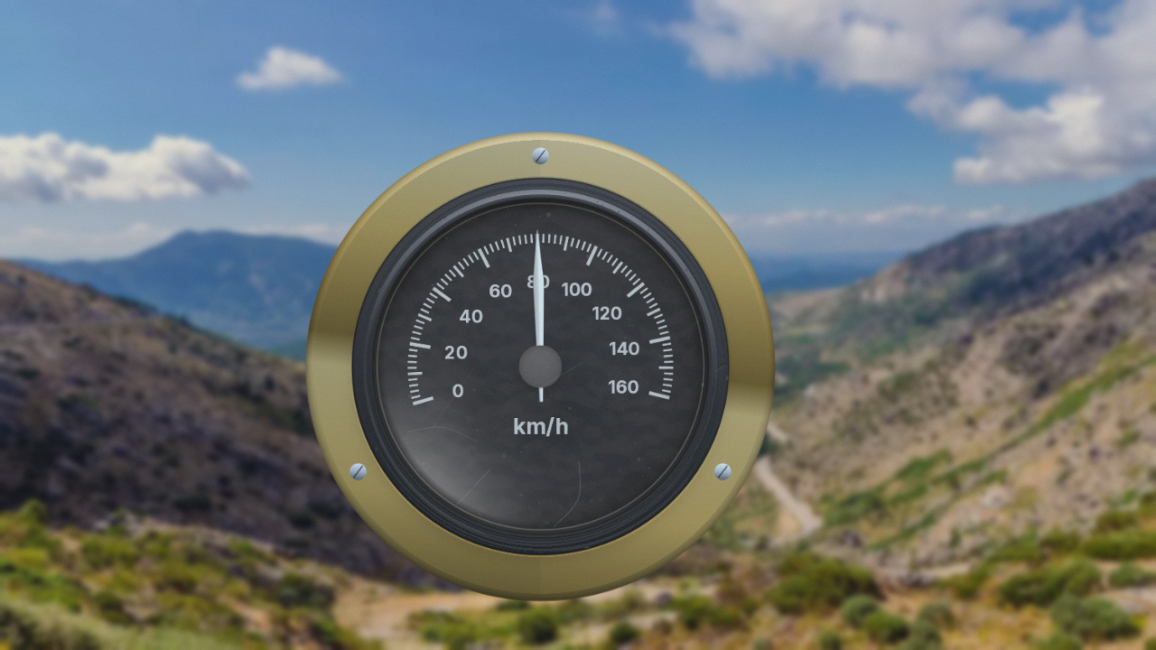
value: {"value": 80, "unit": "km/h"}
